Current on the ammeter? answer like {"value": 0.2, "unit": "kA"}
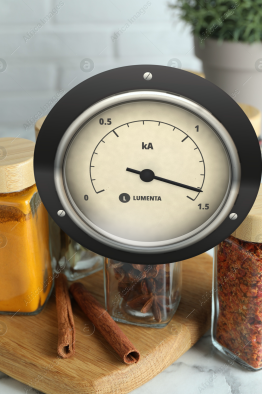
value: {"value": 1.4, "unit": "kA"}
